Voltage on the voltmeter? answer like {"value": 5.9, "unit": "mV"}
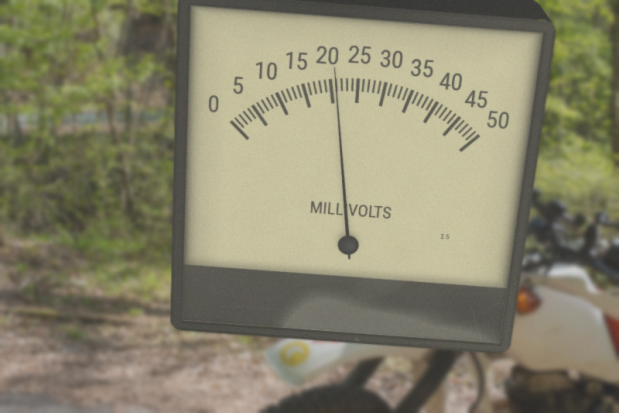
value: {"value": 21, "unit": "mV"}
